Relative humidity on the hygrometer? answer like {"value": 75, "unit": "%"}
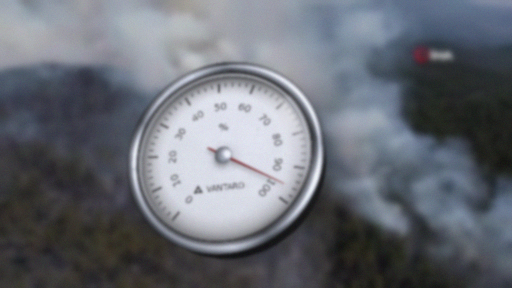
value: {"value": 96, "unit": "%"}
